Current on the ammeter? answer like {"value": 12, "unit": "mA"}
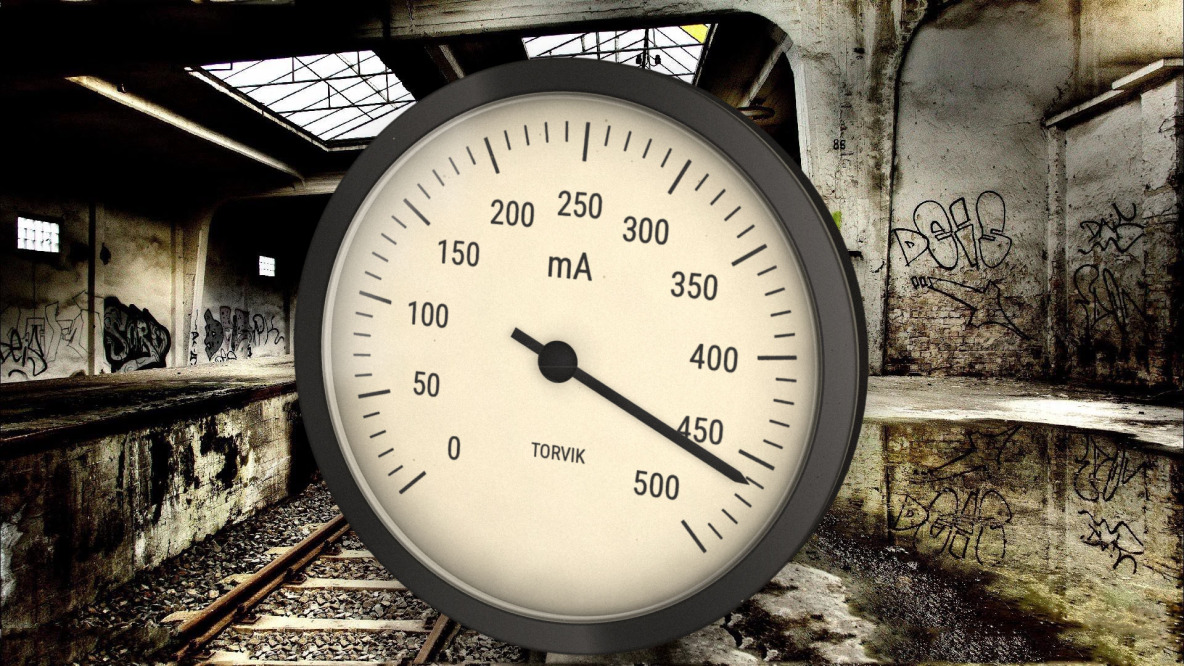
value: {"value": 460, "unit": "mA"}
